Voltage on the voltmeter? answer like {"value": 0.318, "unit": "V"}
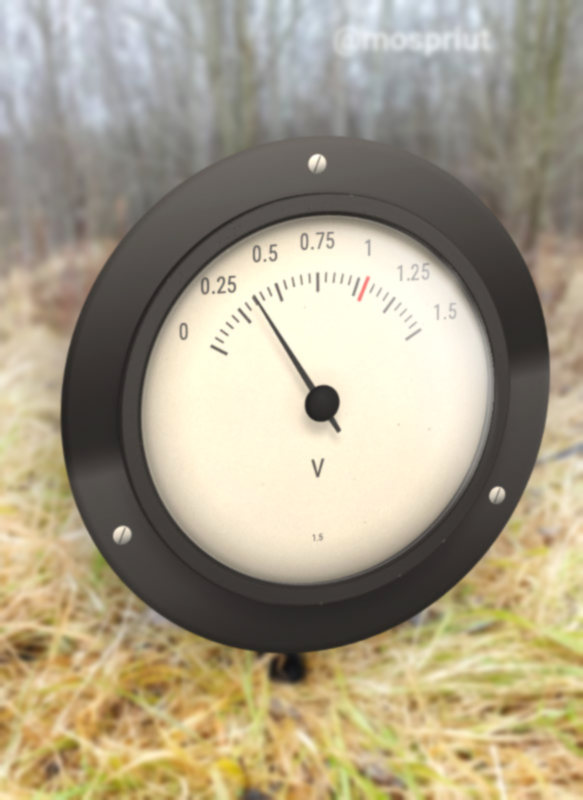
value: {"value": 0.35, "unit": "V"}
